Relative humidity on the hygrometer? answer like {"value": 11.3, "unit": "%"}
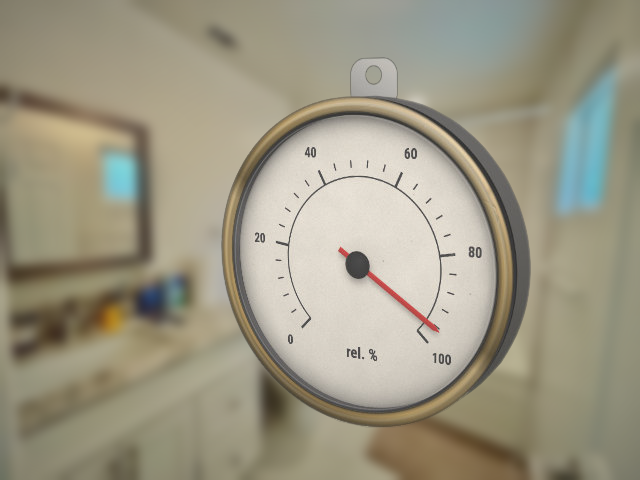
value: {"value": 96, "unit": "%"}
